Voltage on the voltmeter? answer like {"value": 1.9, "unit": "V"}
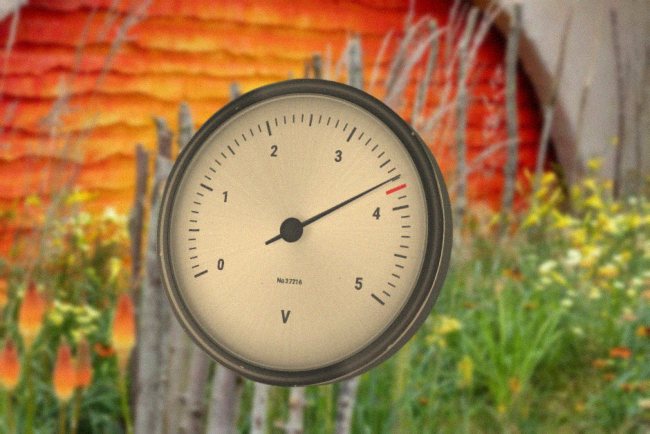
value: {"value": 3.7, "unit": "V"}
